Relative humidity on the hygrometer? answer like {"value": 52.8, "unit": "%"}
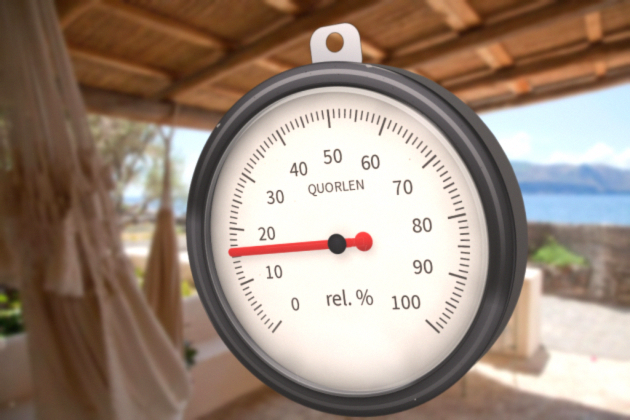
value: {"value": 16, "unit": "%"}
